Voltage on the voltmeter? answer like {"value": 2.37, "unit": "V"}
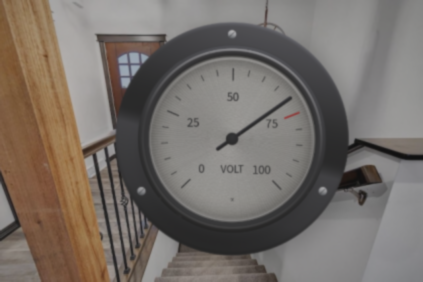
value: {"value": 70, "unit": "V"}
